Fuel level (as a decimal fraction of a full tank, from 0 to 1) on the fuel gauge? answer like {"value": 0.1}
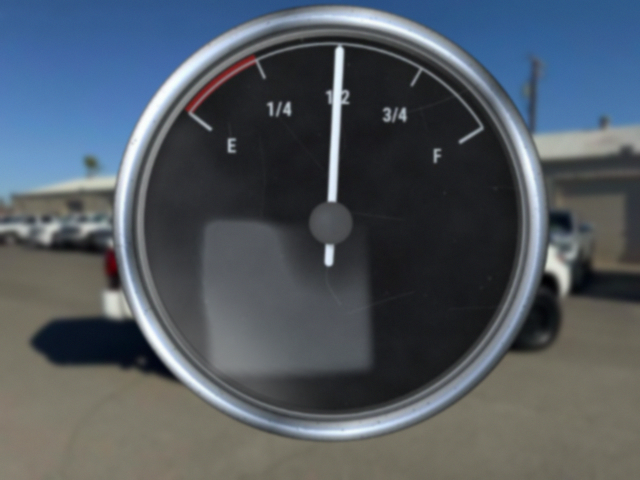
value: {"value": 0.5}
